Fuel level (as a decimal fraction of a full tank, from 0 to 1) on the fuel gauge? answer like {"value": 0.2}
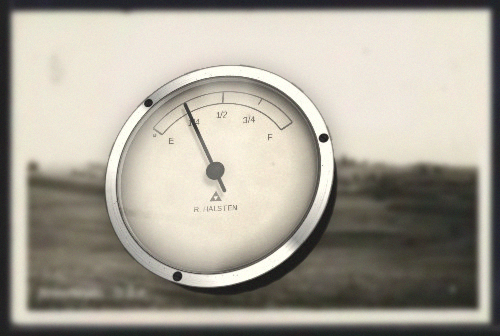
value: {"value": 0.25}
